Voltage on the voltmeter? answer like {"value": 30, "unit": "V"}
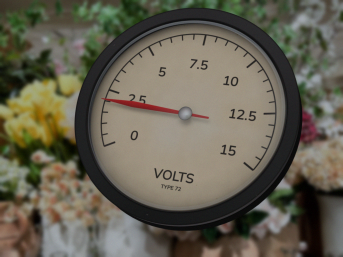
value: {"value": 2, "unit": "V"}
